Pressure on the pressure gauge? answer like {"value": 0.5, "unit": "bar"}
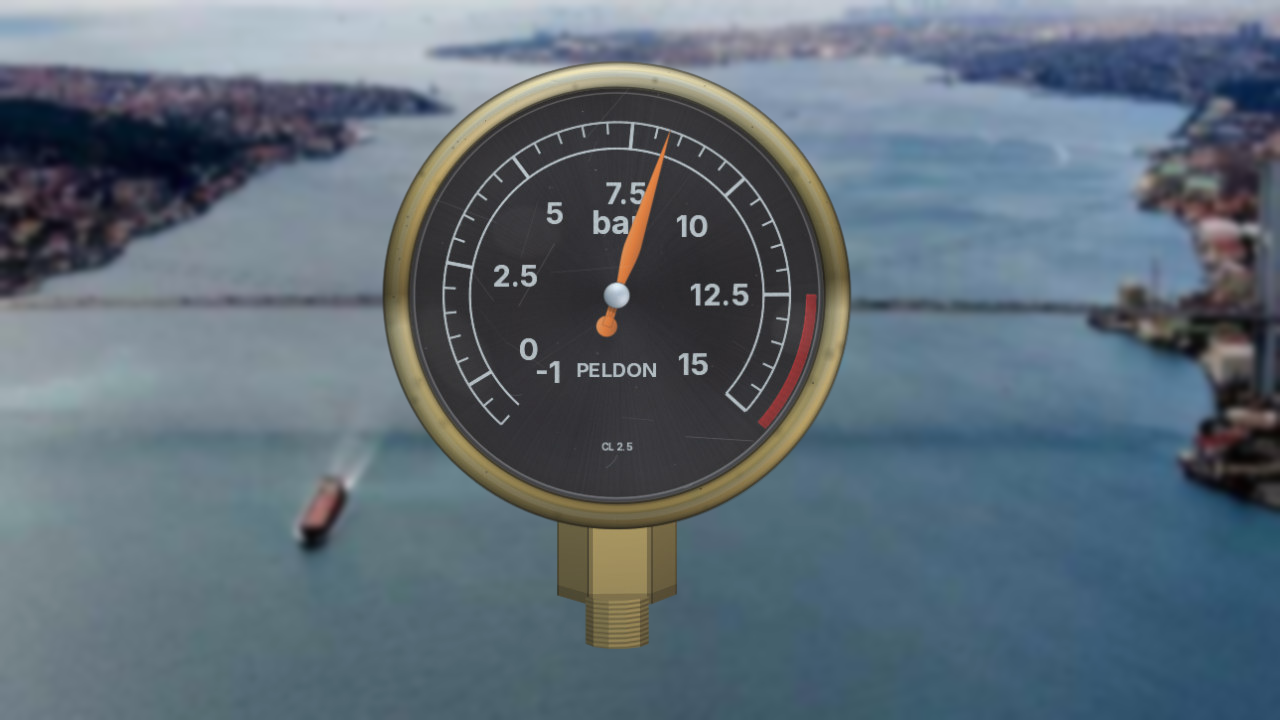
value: {"value": 8.25, "unit": "bar"}
